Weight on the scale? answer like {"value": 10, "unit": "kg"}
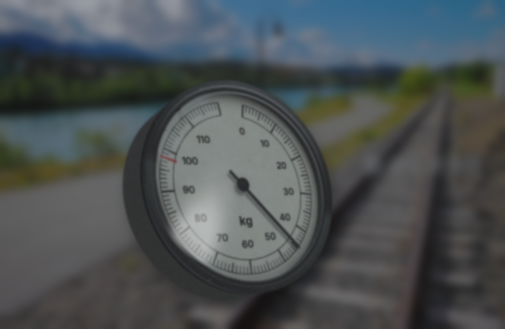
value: {"value": 45, "unit": "kg"}
